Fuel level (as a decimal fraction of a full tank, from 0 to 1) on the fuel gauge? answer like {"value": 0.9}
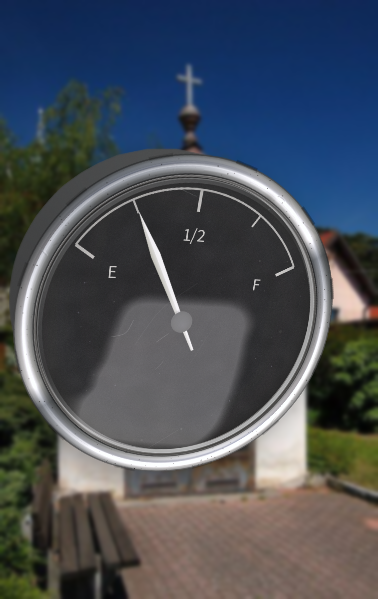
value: {"value": 0.25}
